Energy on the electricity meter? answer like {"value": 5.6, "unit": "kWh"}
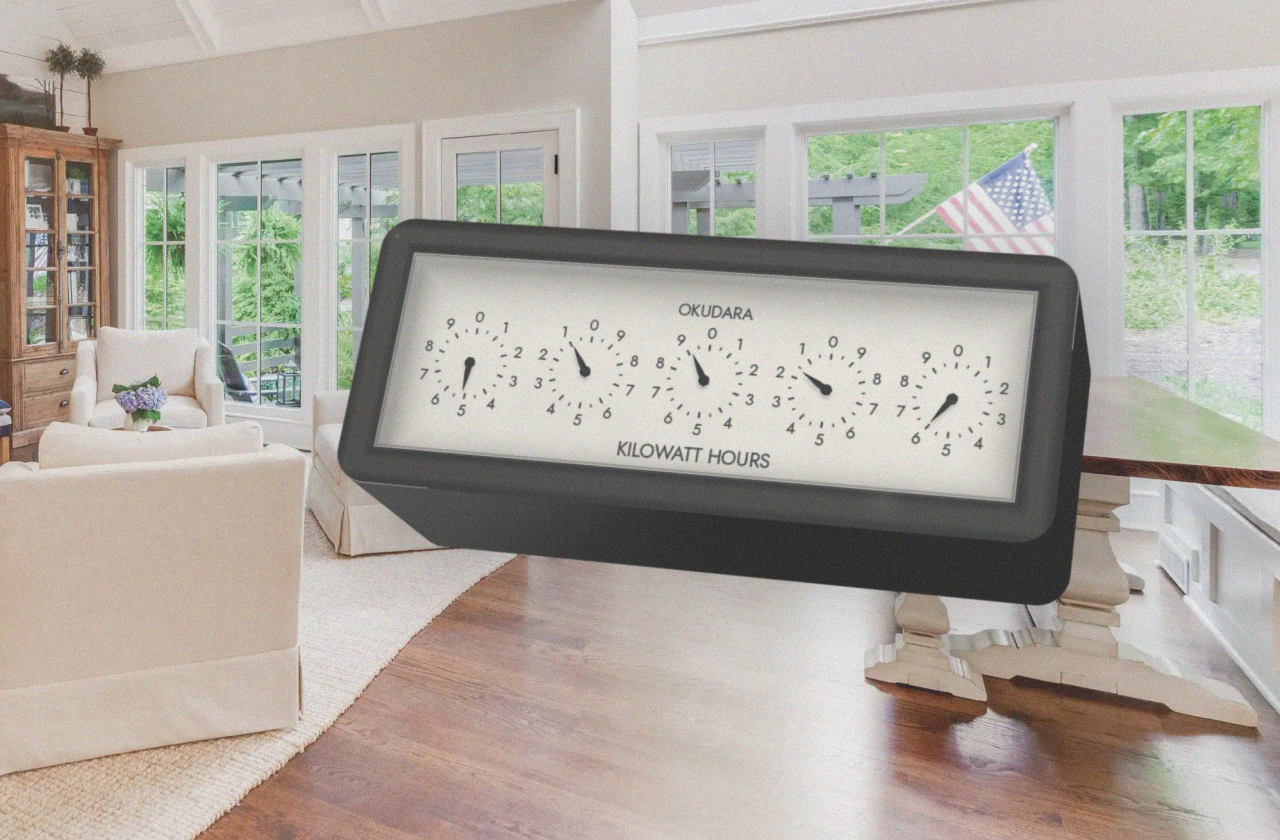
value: {"value": 50916, "unit": "kWh"}
